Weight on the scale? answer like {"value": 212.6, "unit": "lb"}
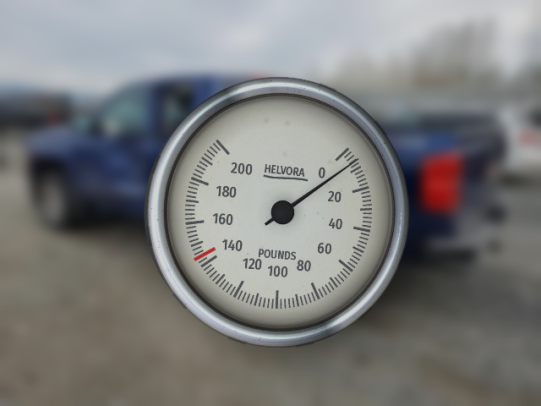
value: {"value": 6, "unit": "lb"}
